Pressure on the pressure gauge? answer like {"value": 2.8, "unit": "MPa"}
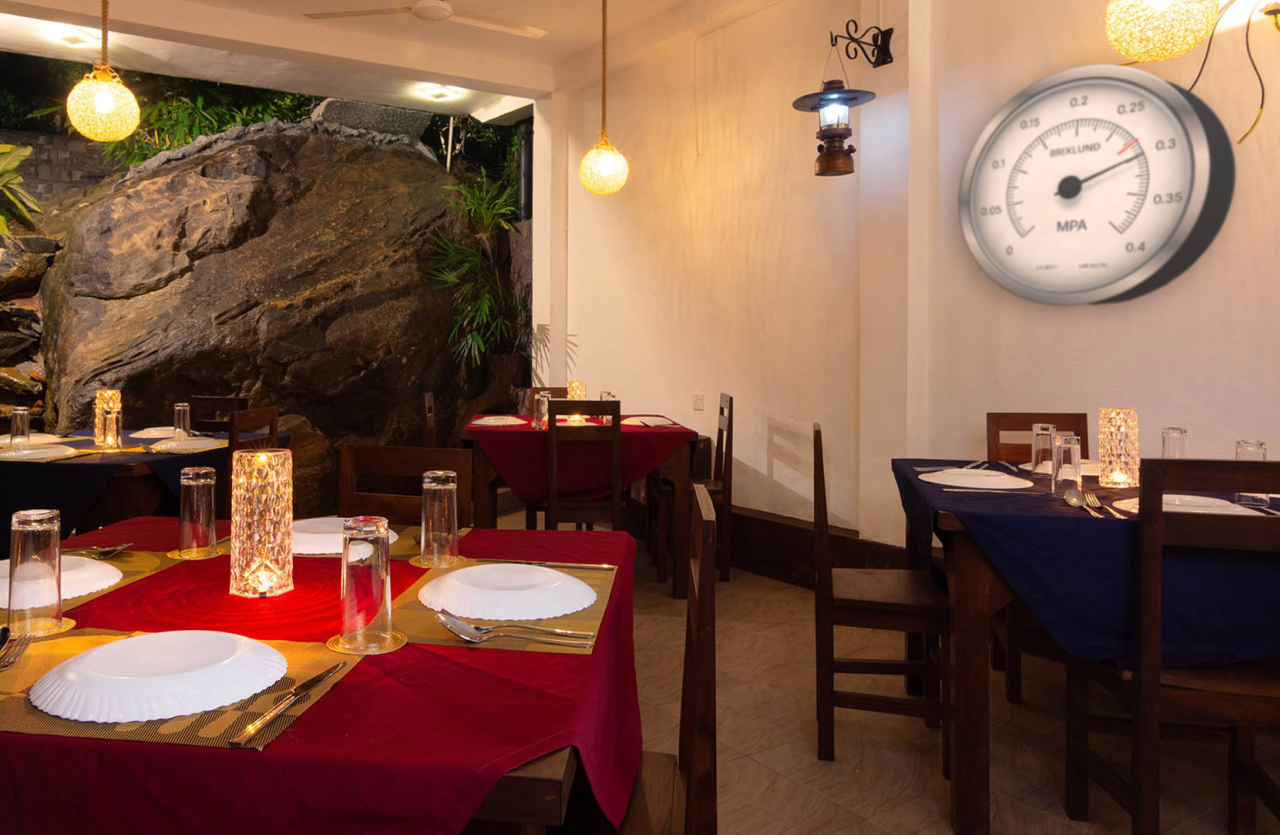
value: {"value": 0.3, "unit": "MPa"}
